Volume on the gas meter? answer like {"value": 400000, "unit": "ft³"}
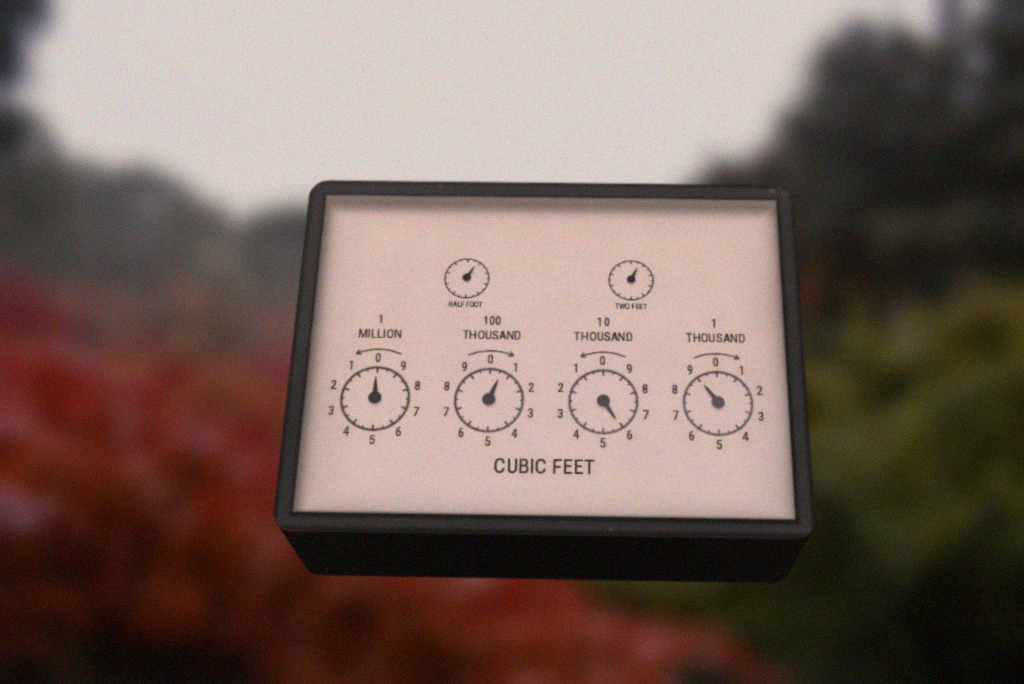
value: {"value": 5900, "unit": "ft³"}
